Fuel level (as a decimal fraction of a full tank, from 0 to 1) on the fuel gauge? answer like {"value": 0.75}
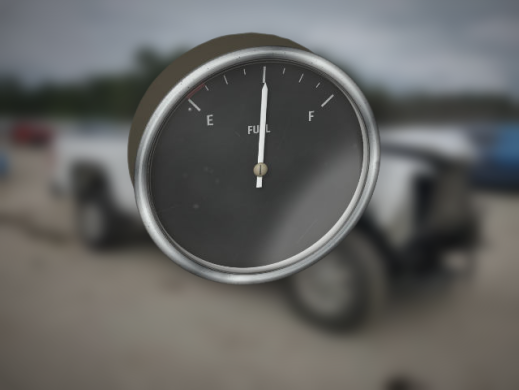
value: {"value": 0.5}
